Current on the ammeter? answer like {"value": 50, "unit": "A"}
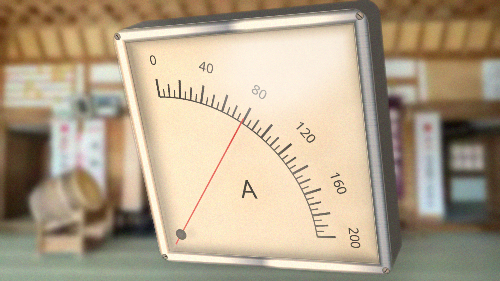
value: {"value": 80, "unit": "A"}
